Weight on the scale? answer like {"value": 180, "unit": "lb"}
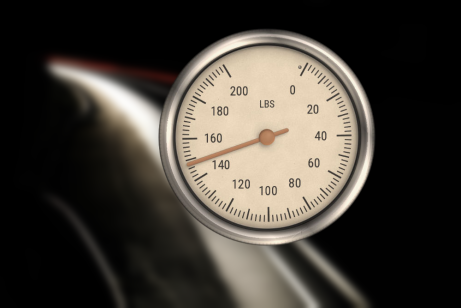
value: {"value": 148, "unit": "lb"}
